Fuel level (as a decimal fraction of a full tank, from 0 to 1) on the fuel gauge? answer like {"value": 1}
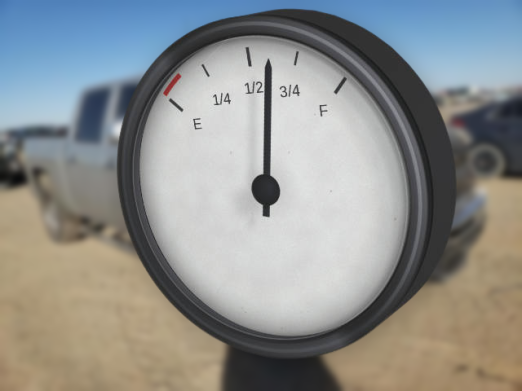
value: {"value": 0.625}
